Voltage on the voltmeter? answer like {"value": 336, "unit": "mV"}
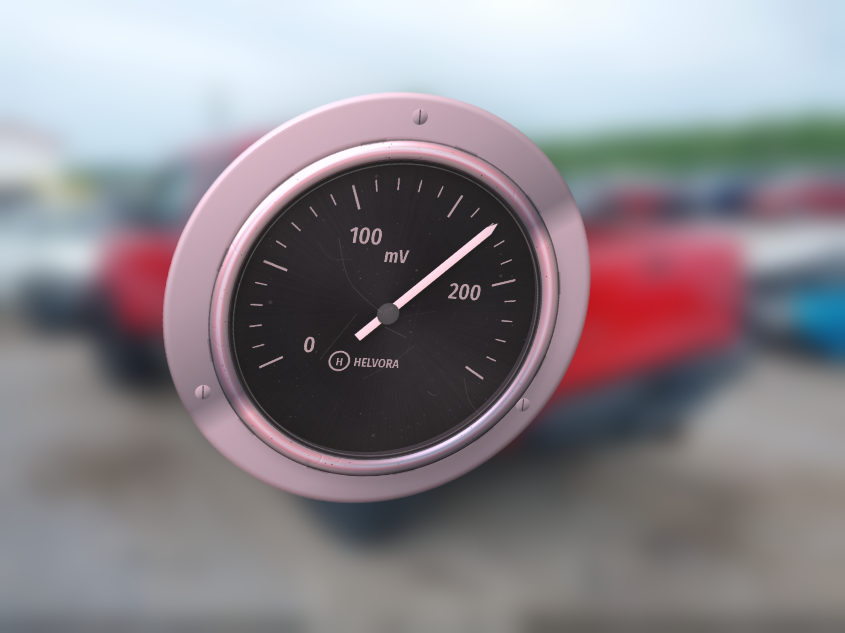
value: {"value": 170, "unit": "mV"}
